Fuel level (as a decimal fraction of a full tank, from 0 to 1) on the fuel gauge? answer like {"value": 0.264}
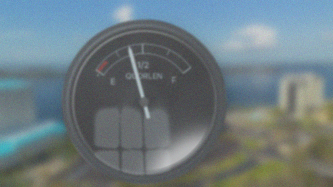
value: {"value": 0.375}
